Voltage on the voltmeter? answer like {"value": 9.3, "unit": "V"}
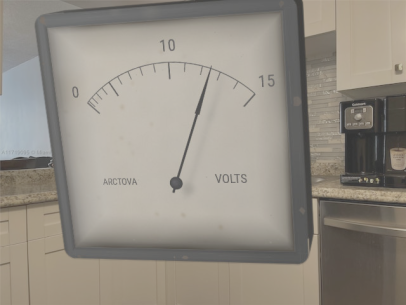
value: {"value": 12.5, "unit": "V"}
